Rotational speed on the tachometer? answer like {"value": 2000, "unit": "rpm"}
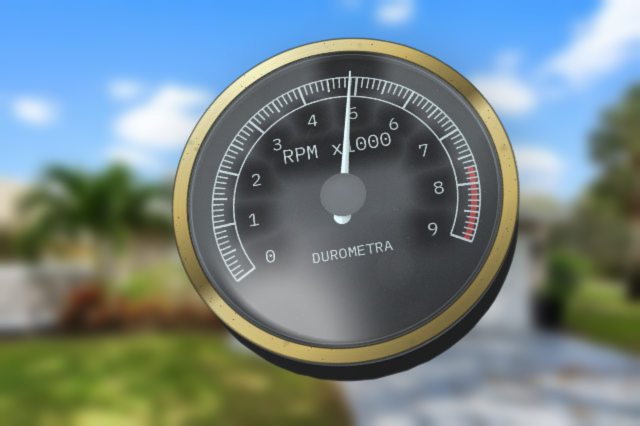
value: {"value": 4900, "unit": "rpm"}
